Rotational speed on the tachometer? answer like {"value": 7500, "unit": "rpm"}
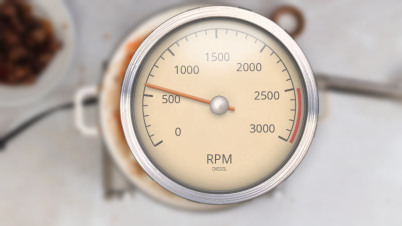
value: {"value": 600, "unit": "rpm"}
